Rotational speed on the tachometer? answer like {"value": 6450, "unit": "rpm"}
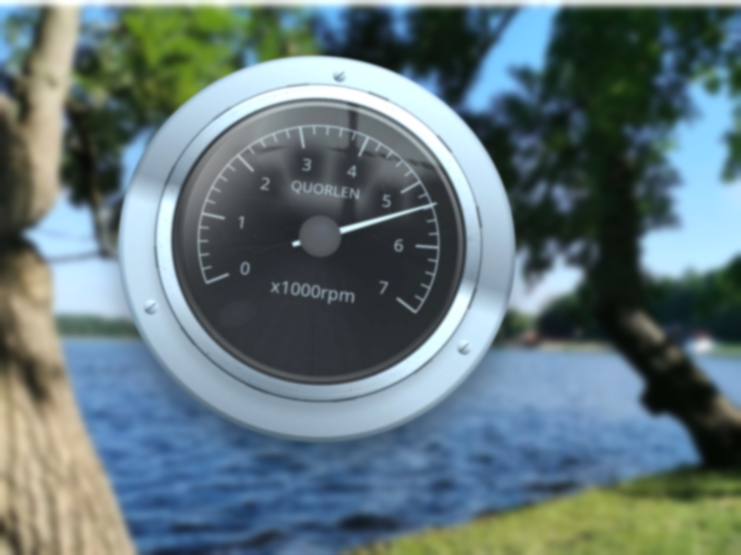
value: {"value": 5400, "unit": "rpm"}
